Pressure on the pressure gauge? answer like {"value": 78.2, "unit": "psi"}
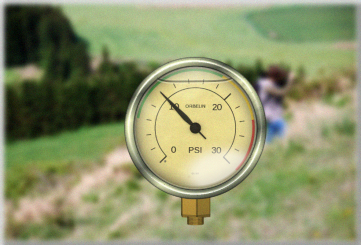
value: {"value": 10, "unit": "psi"}
